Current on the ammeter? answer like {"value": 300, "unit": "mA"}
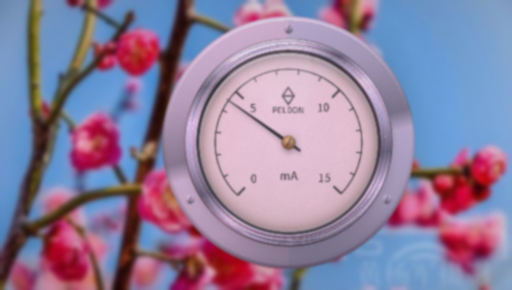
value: {"value": 4.5, "unit": "mA"}
